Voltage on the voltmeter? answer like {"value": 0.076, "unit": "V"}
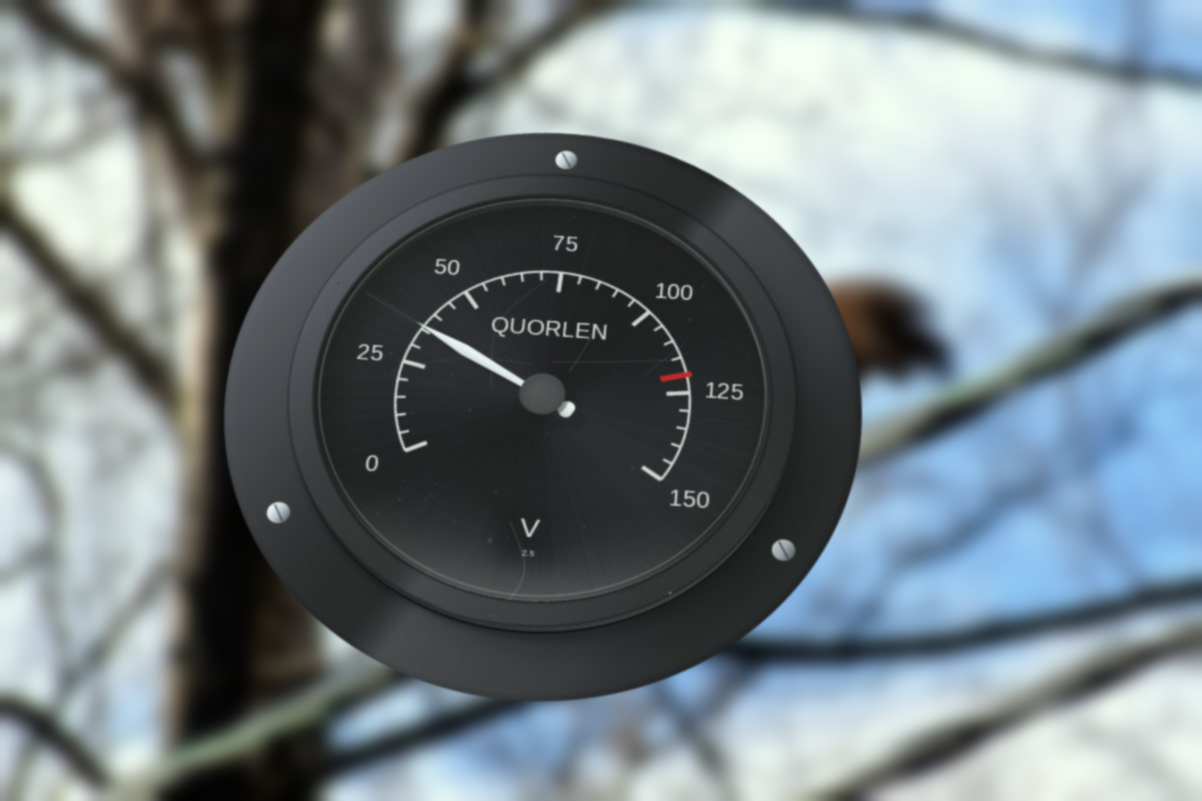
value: {"value": 35, "unit": "V"}
